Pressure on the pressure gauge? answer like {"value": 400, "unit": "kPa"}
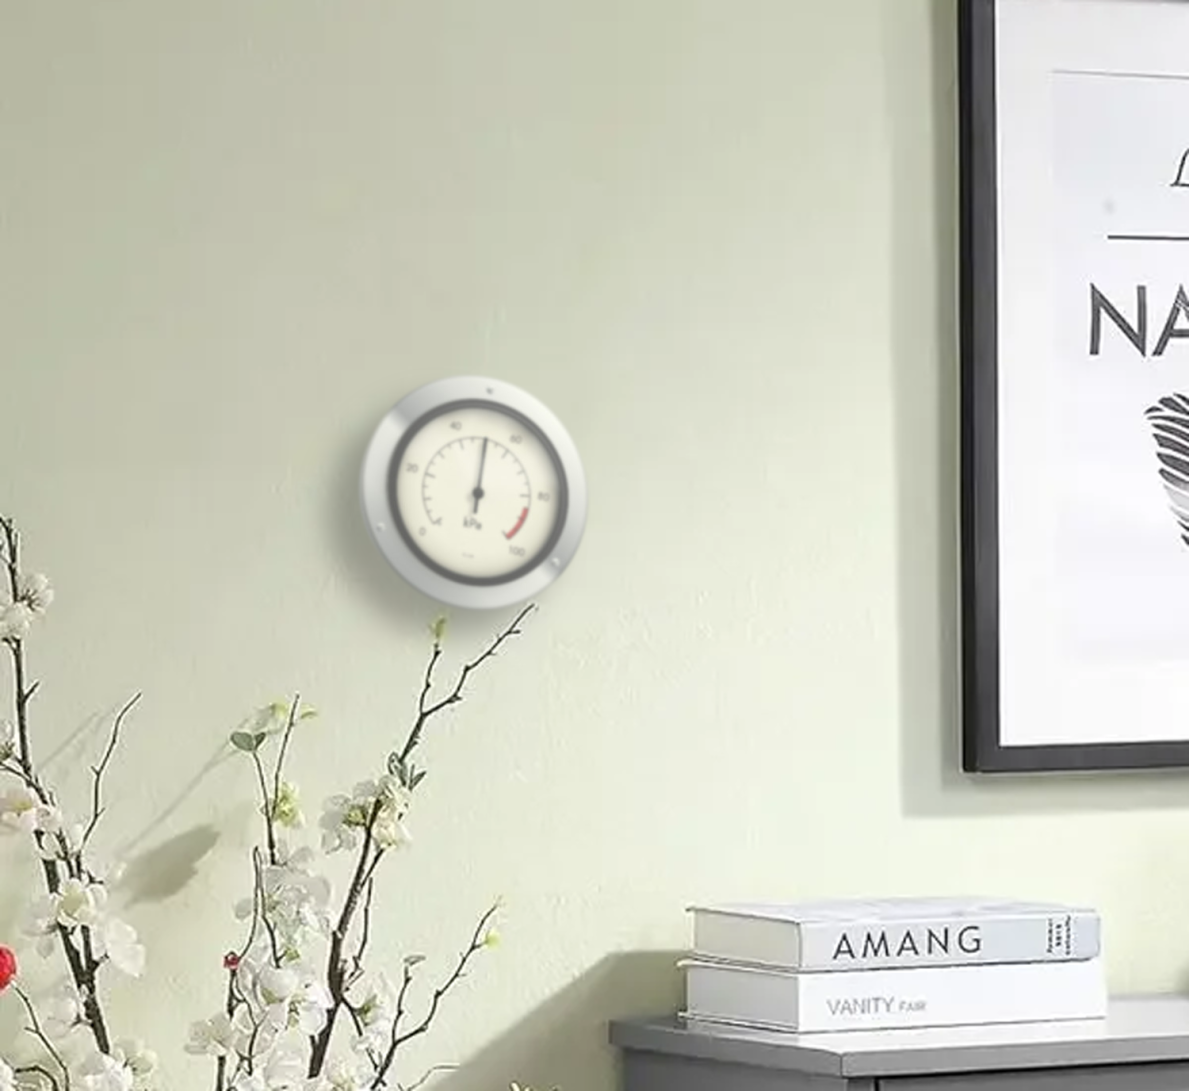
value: {"value": 50, "unit": "kPa"}
